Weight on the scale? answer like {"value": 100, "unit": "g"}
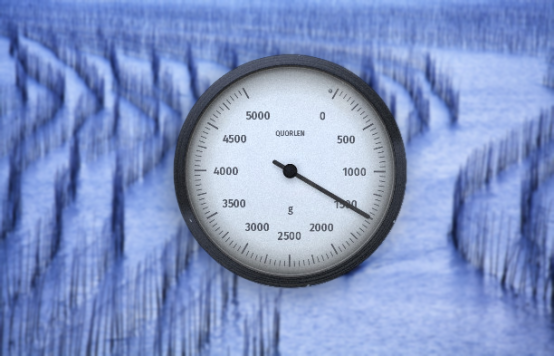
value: {"value": 1500, "unit": "g"}
